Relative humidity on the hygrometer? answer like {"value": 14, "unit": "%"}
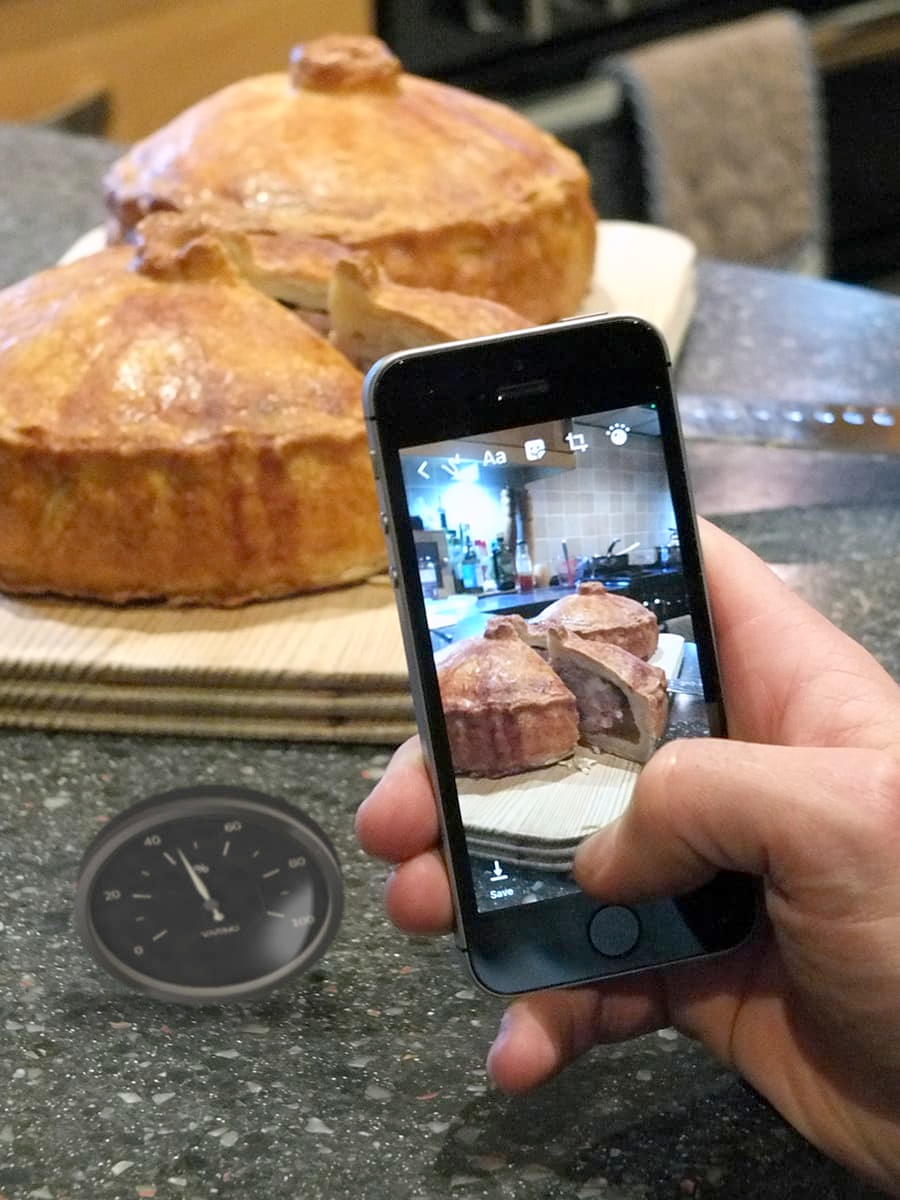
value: {"value": 45, "unit": "%"}
